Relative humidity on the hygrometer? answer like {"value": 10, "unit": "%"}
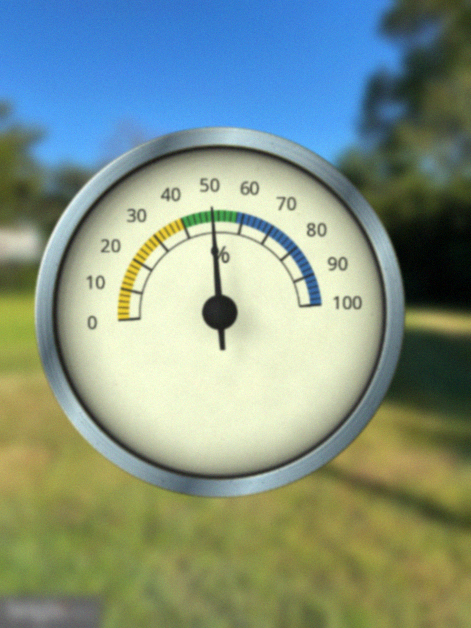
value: {"value": 50, "unit": "%"}
